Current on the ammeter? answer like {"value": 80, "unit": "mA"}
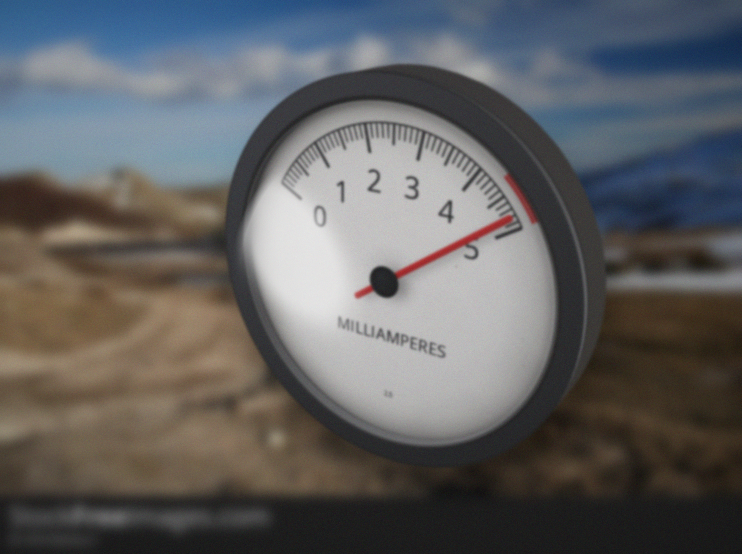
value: {"value": 4.8, "unit": "mA"}
